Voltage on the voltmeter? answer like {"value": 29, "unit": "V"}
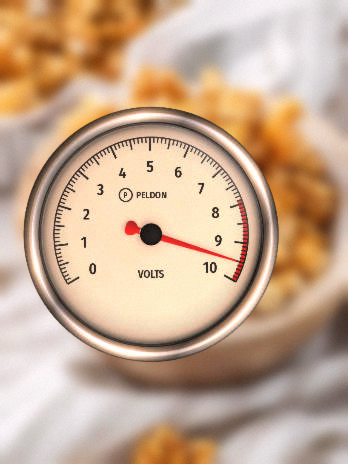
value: {"value": 9.5, "unit": "V"}
